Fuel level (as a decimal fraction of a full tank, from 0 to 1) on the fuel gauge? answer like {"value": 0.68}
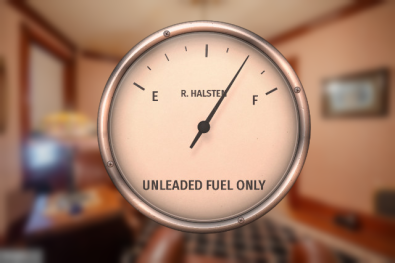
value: {"value": 0.75}
